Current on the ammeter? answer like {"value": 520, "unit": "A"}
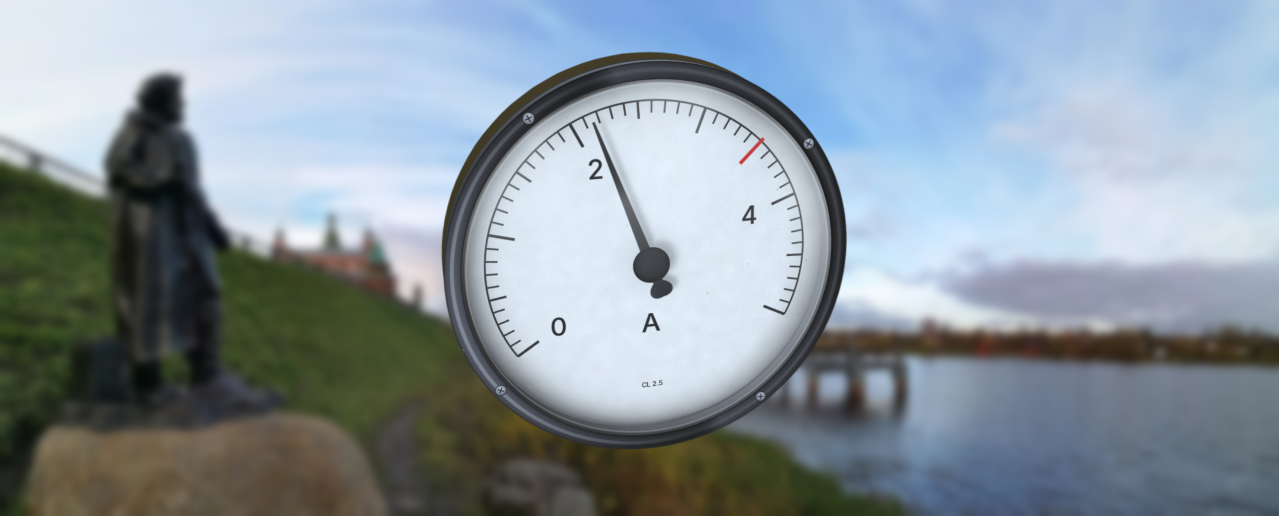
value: {"value": 2.15, "unit": "A"}
